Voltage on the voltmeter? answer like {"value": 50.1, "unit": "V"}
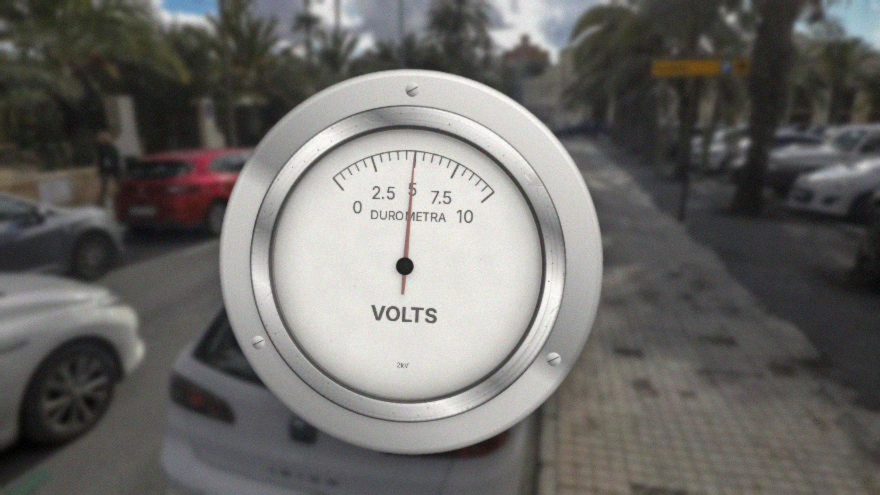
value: {"value": 5, "unit": "V"}
